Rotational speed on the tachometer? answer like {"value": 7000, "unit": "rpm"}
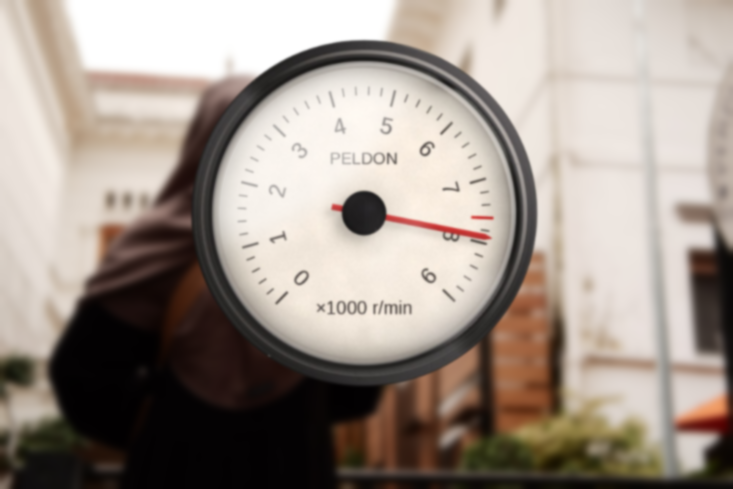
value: {"value": 7900, "unit": "rpm"}
